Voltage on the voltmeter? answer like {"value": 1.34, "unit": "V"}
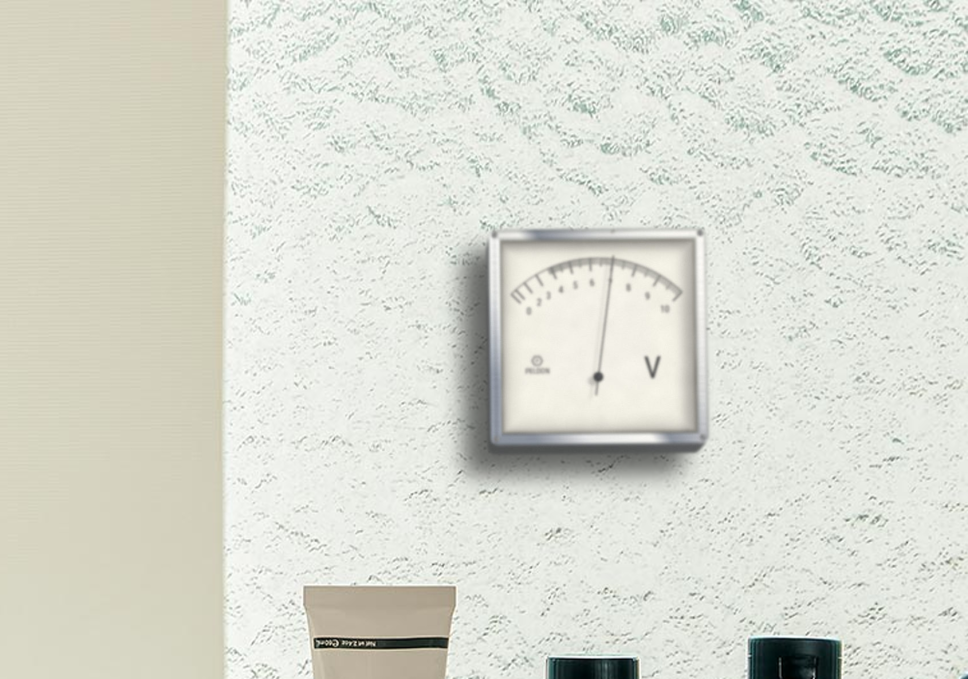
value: {"value": 7, "unit": "V"}
